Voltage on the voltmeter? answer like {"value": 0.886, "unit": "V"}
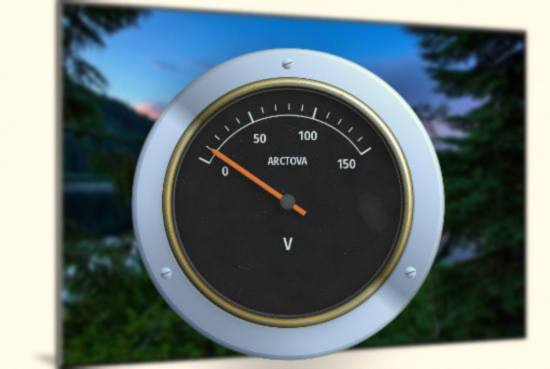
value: {"value": 10, "unit": "V"}
